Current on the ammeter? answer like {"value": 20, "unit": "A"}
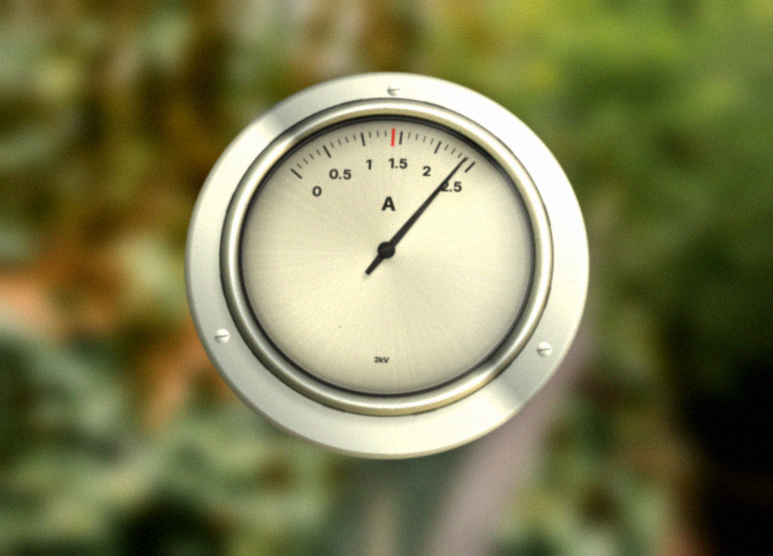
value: {"value": 2.4, "unit": "A"}
